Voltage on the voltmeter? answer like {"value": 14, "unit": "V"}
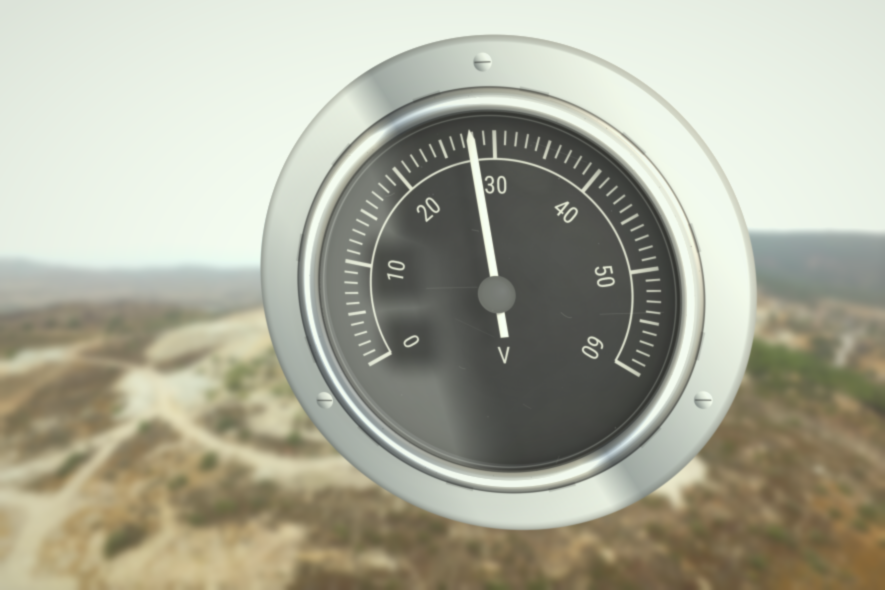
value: {"value": 28, "unit": "V"}
